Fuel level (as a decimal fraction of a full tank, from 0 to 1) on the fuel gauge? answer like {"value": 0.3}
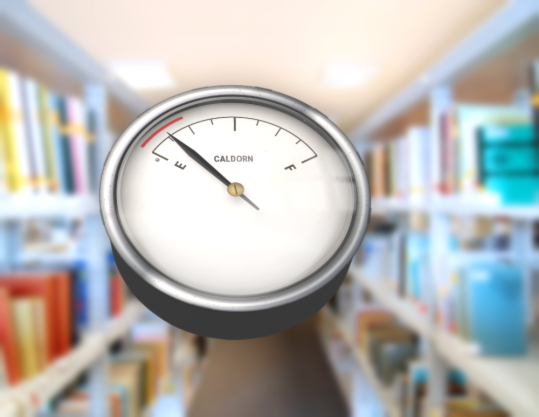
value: {"value": 0.125}
